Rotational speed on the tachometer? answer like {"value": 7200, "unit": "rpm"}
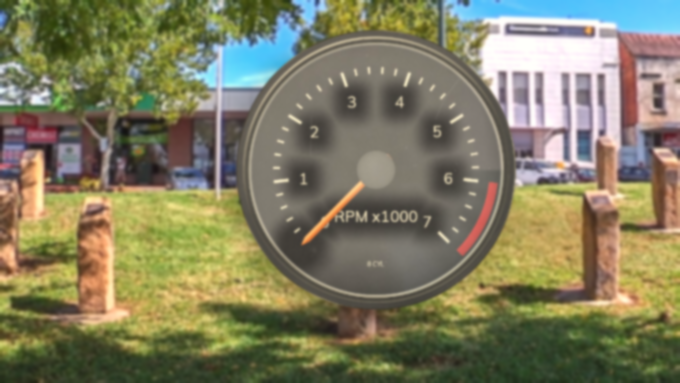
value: {"value": 0, "unit": "rpm"}
